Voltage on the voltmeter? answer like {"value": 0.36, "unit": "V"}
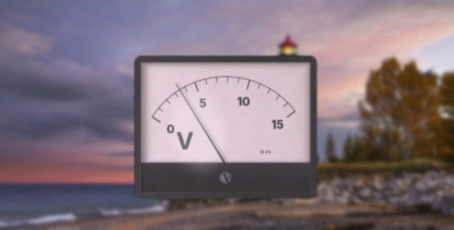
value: {"value": 3.5, "unit": "V"}
